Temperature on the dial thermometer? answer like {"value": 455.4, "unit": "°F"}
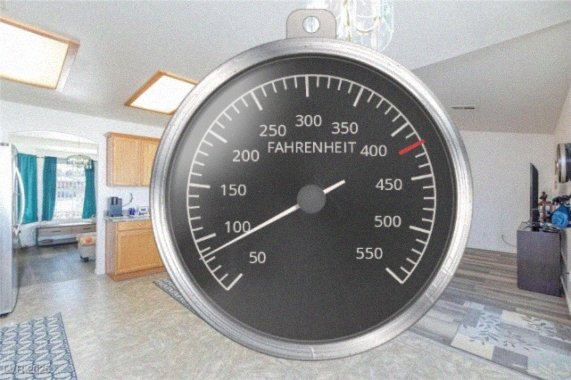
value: {"value": 85, "unit": "°F"}
